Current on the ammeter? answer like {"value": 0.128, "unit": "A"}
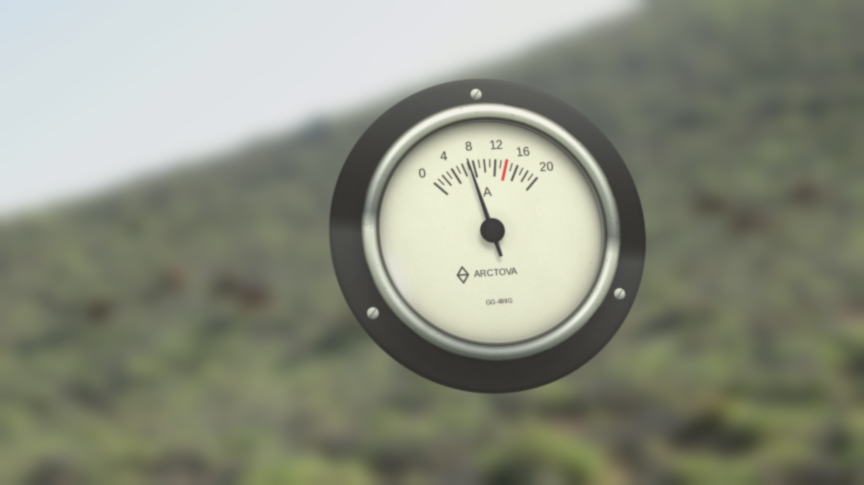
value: {"value": 7, "unit": "A"}
